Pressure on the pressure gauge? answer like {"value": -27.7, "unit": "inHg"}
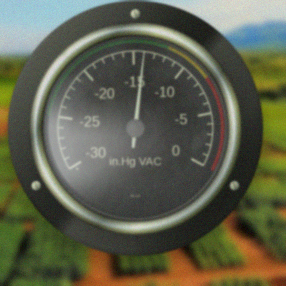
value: {"value": -14, "unit": "inHg"}
